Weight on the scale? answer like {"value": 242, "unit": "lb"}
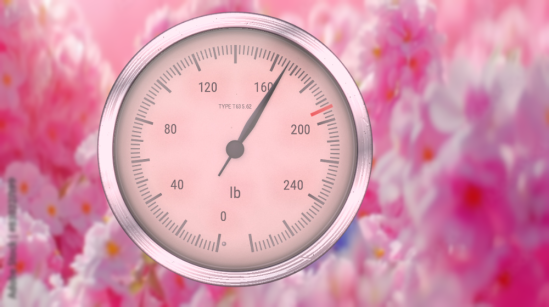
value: {"value": 166, "unit": "lb"}
